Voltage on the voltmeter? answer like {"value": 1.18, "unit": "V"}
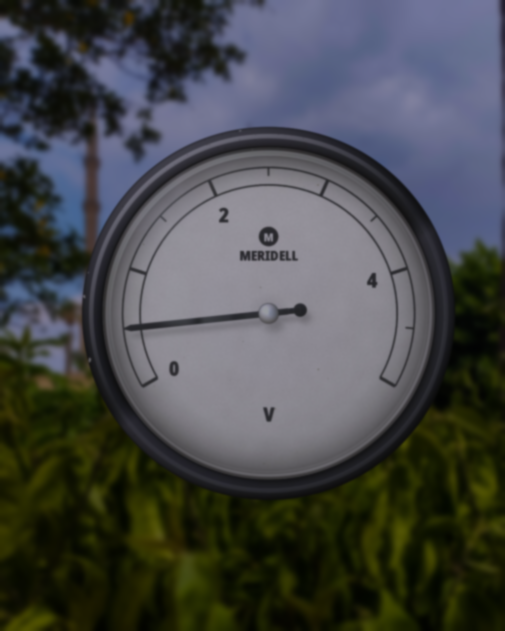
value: {"value": 0.5, "unit": "V"}
